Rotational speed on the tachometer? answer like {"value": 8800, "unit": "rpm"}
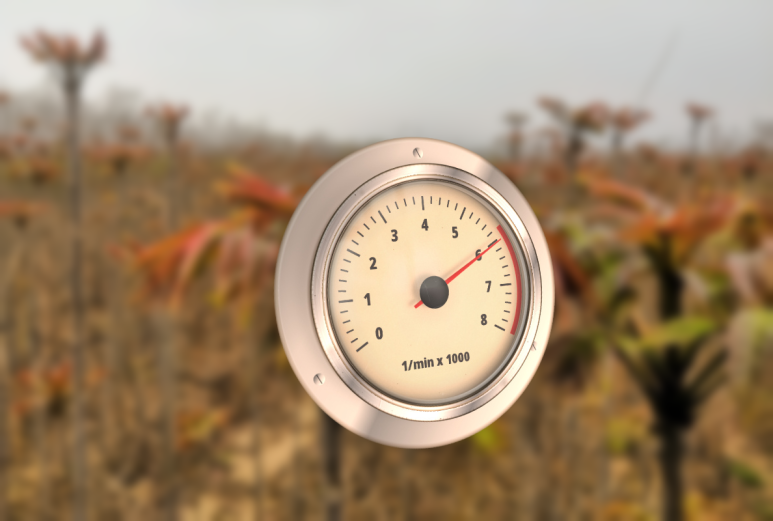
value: {"value": 6000, "unit": "rpm"}
